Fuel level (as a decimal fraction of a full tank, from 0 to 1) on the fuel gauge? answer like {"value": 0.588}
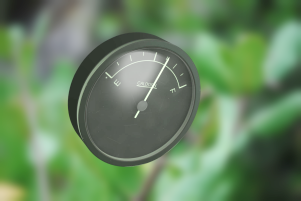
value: {"value": 0.625}
